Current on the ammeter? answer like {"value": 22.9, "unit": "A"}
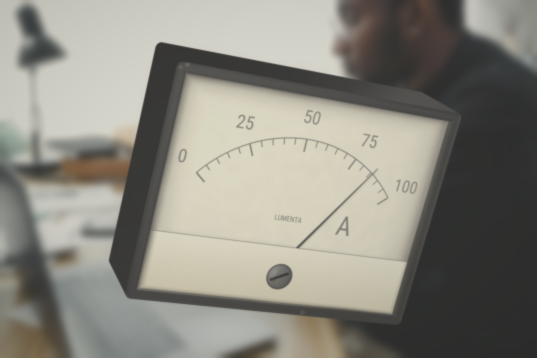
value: {"value": 85, "unit": "A"}
